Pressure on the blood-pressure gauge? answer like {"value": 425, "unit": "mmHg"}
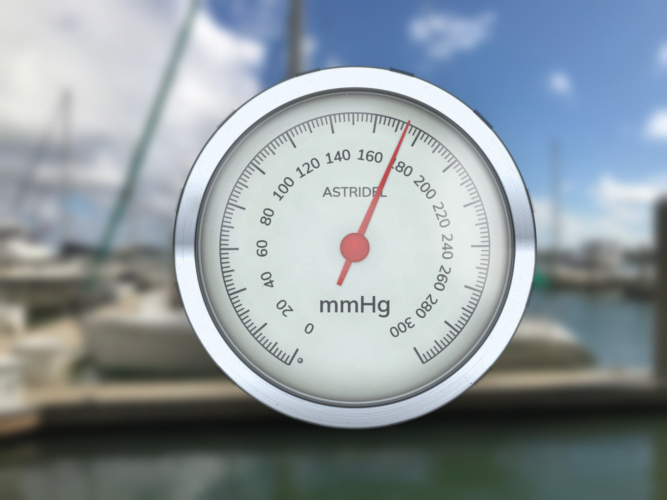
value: {"value": 174, "unit": "mmHg"}
